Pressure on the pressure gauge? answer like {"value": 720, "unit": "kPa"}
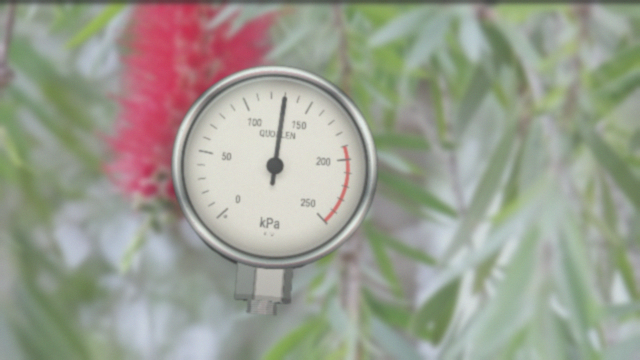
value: {"value": 130, "unit": "kPa"}
